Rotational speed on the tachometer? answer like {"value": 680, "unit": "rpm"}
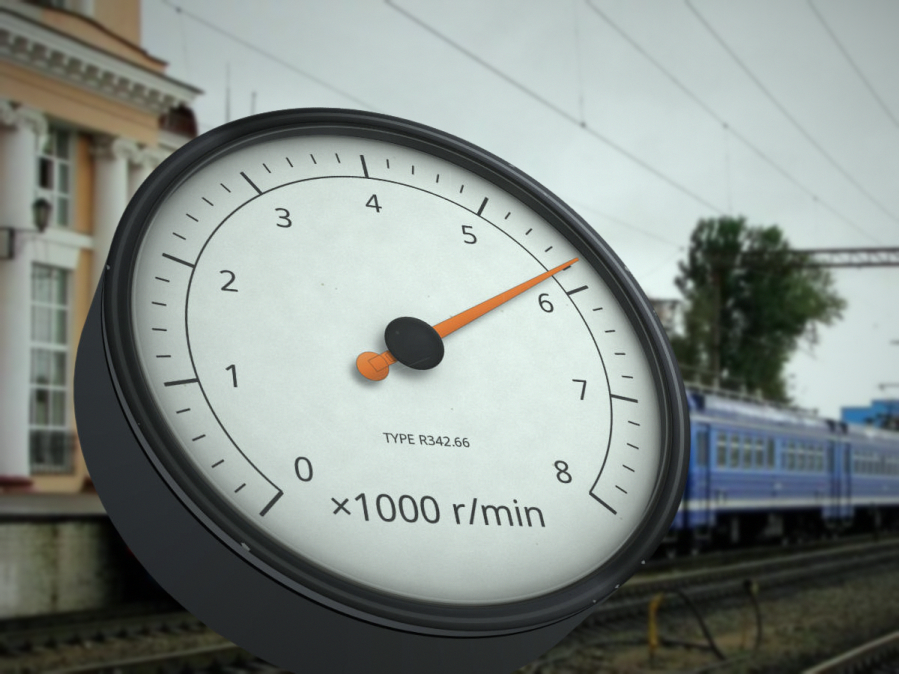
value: {"value": 5800, "unit": "rpm"}
